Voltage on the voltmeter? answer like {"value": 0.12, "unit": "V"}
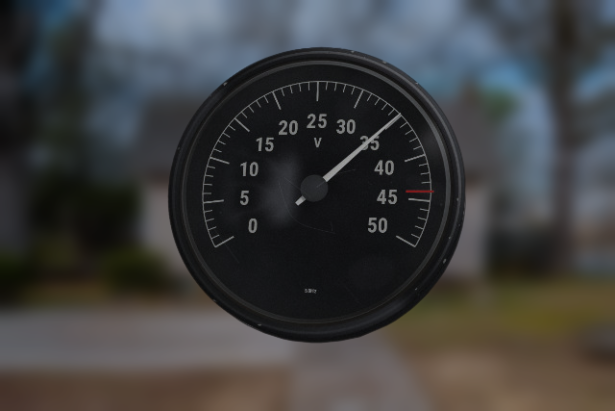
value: {"value": 35, "unit": "V"}
